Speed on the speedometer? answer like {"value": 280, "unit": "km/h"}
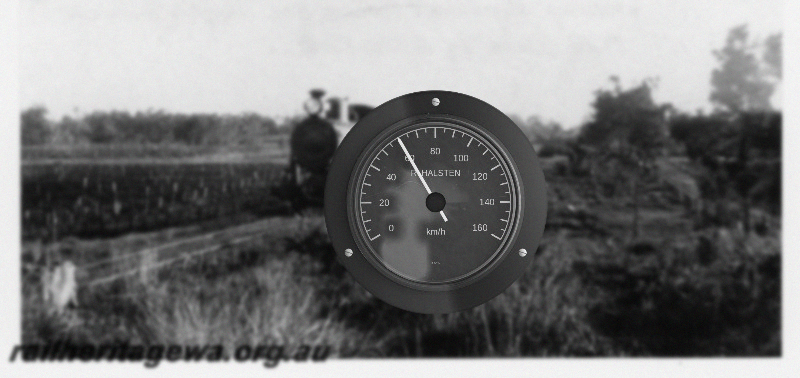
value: {"value": 60, "unit": "km/h"}
